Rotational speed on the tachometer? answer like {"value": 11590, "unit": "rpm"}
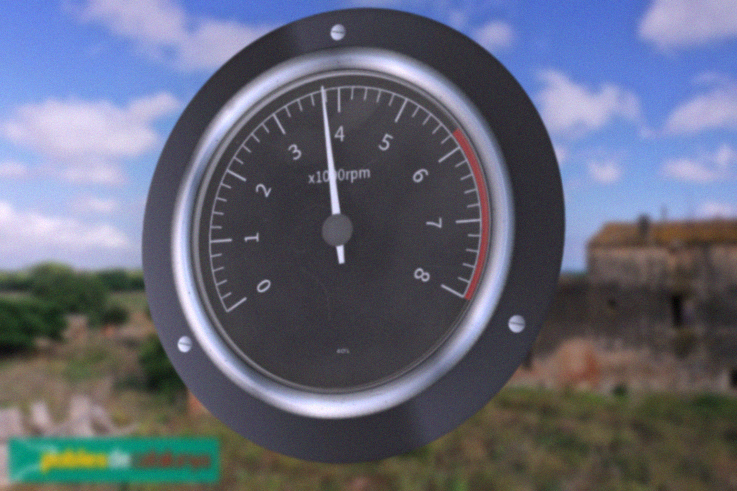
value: {"value": 3800, "unit": "rpm"}
